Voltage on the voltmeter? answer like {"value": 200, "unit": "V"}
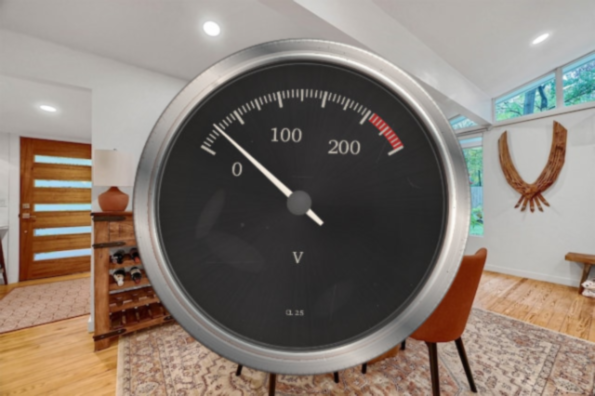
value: {"value": 25, "unit": "V"}
